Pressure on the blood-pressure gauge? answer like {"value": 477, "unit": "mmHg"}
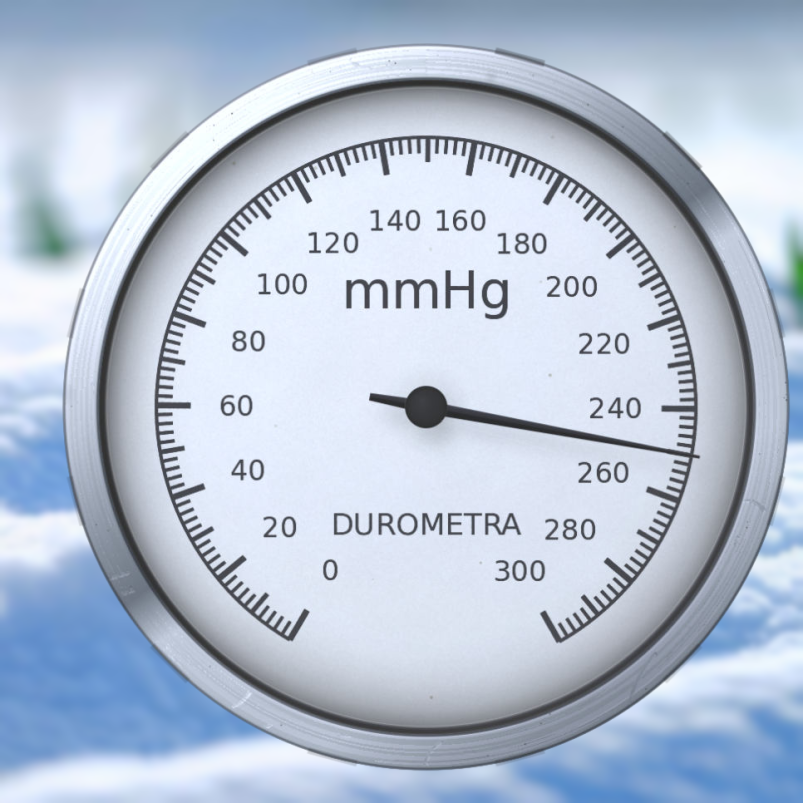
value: {"value": 250, "unit": "mmHg"}
